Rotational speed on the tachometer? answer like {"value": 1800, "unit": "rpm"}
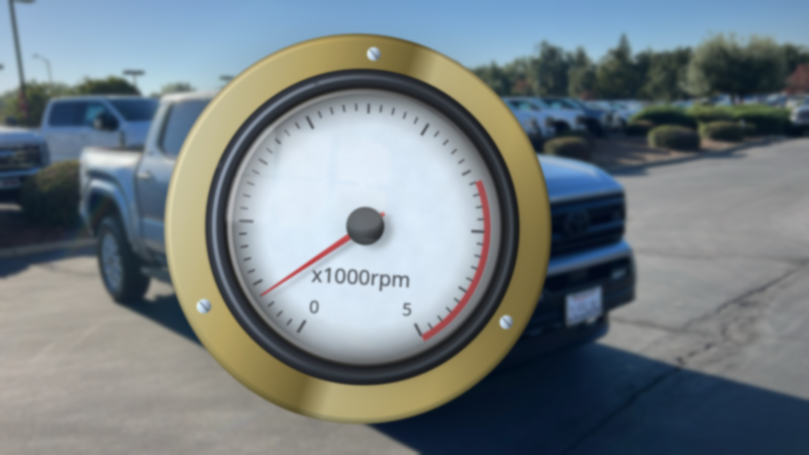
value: {"value": 400, "unit": "rpm"}
